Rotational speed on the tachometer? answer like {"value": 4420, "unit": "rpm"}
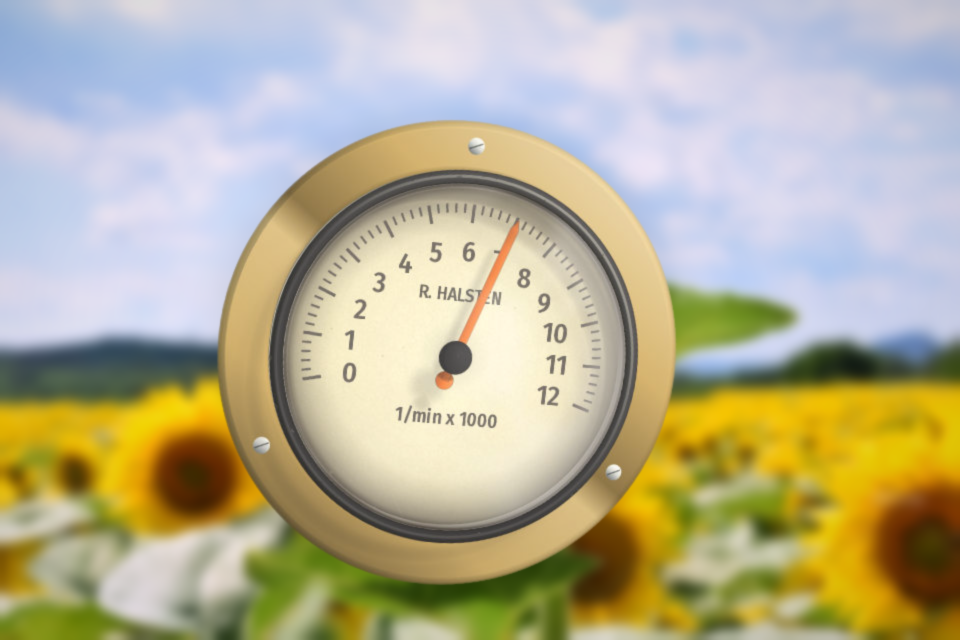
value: {"value": 7000, "unit": "rpm"}
